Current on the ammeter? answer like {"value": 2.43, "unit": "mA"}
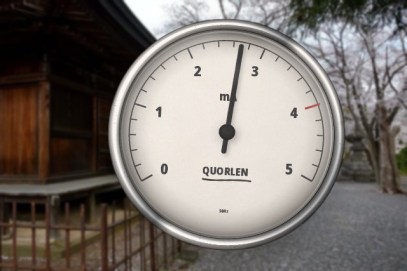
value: {"value": 2.7, "unit": "mA"}
